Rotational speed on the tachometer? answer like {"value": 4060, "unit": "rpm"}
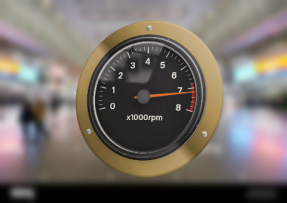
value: {"value": 7200, "unit": "rpm"}
